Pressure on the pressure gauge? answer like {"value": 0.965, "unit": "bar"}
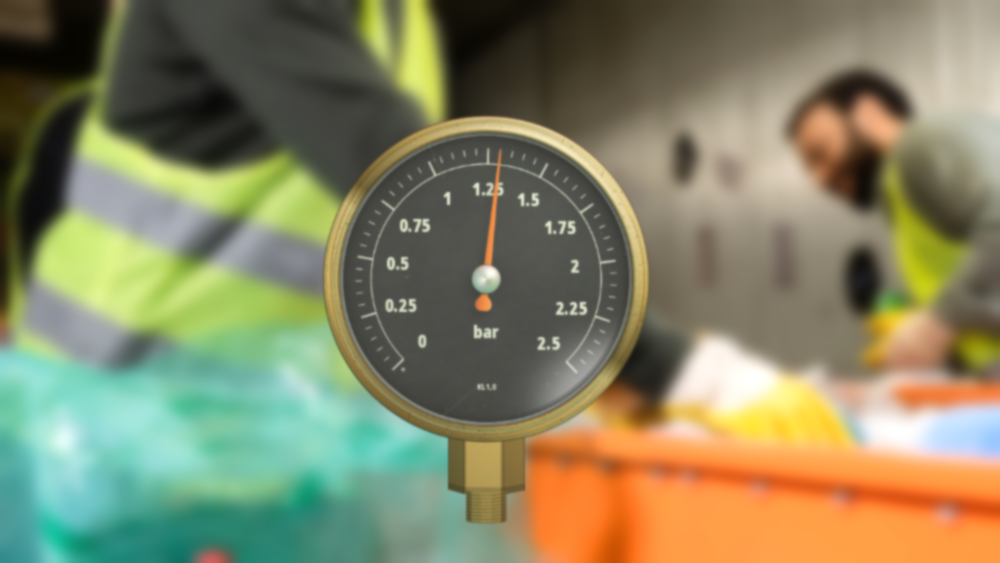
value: {"value": 1.3, "unit": "bar"}
